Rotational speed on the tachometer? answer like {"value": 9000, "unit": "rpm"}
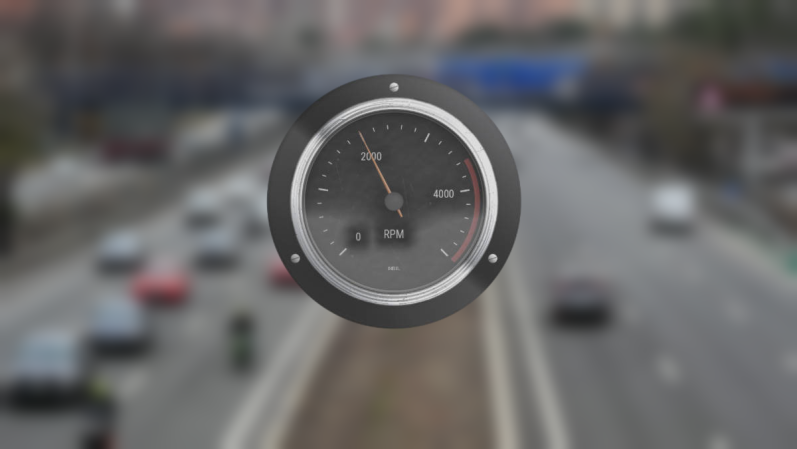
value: {"value": 2000, "unit": "rpm"}
